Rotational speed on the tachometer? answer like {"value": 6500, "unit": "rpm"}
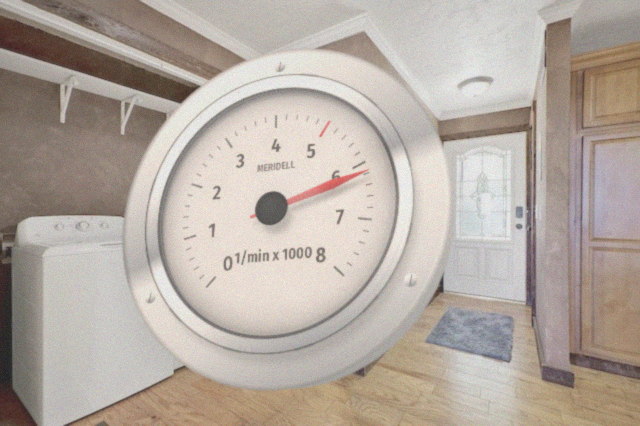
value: {"value": 6200, "unit": "rpm"}
